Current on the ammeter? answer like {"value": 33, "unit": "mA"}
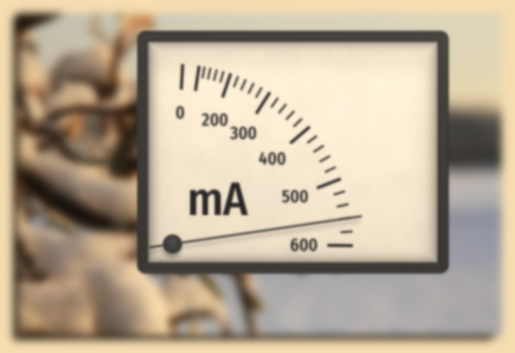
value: {"value": 560, "unit": "mA"}
